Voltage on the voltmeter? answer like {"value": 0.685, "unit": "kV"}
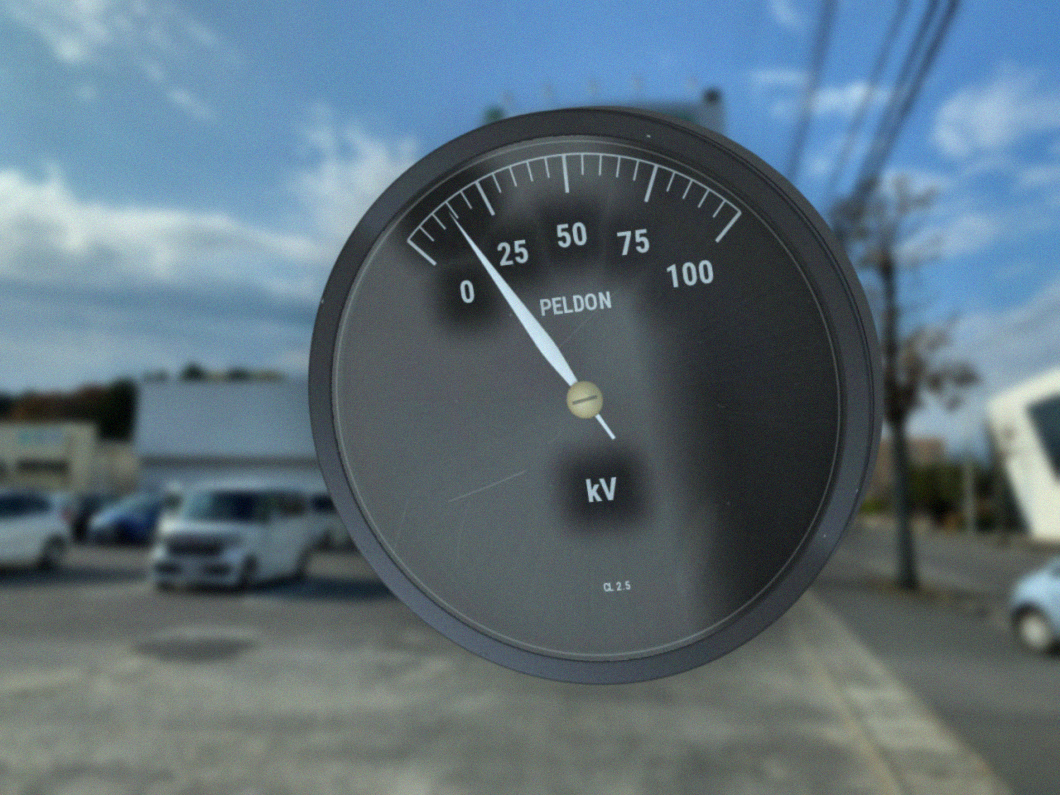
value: {"value": 15, "unit": "kV"}
